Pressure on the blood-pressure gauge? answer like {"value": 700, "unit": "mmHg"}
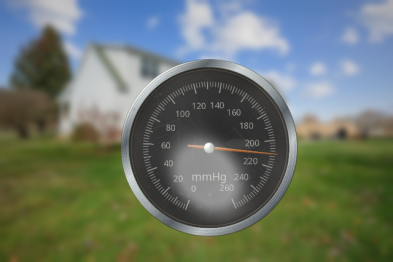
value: {"value": 210, "unit": "mmHg"}
